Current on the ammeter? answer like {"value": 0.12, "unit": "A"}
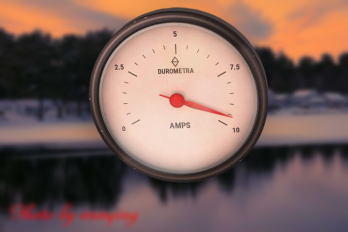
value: {"value": 9.5, "unit": "A"}
